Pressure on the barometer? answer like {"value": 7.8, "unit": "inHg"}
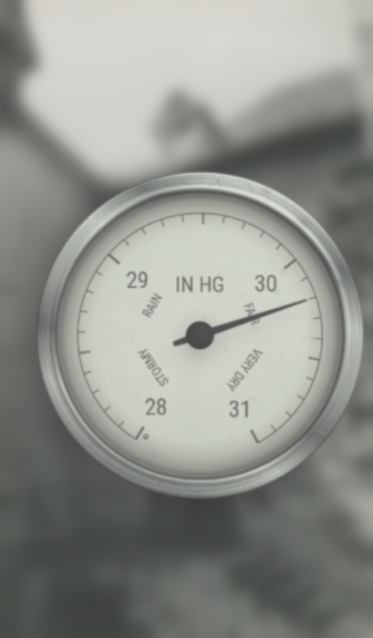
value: {"value": 30.2, "unit": "inHg"}
